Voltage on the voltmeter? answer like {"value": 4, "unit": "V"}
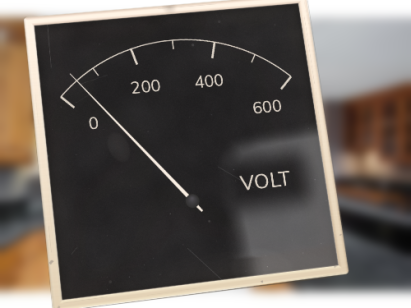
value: {"value": 50, "unit": "V"}
